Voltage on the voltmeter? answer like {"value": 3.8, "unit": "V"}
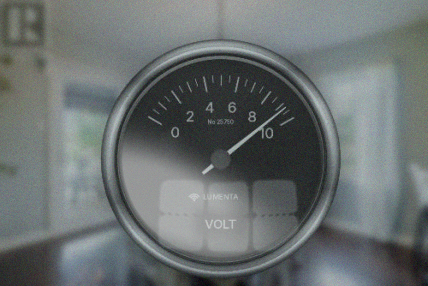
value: {"value": 9.25, "unit": "V"}
